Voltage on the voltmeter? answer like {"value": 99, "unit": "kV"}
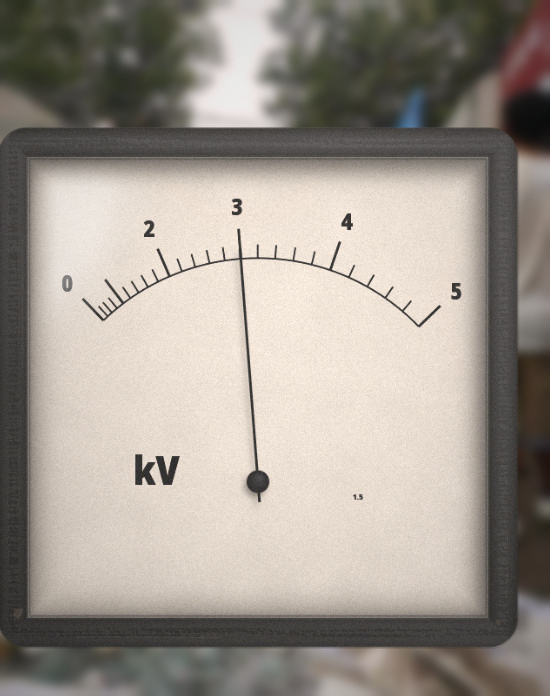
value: {"value": 3, "unit": "kV"}
